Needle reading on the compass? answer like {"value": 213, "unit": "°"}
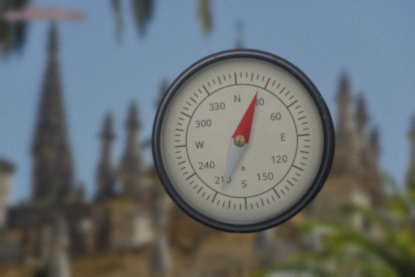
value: {"value": 25, "unit": "°"}
